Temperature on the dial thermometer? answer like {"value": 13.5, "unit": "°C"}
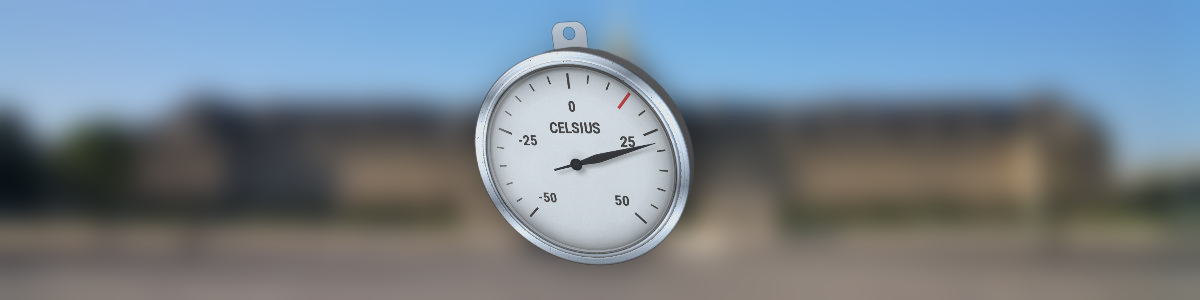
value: {"value": 27.5, "unit": "°C"}
